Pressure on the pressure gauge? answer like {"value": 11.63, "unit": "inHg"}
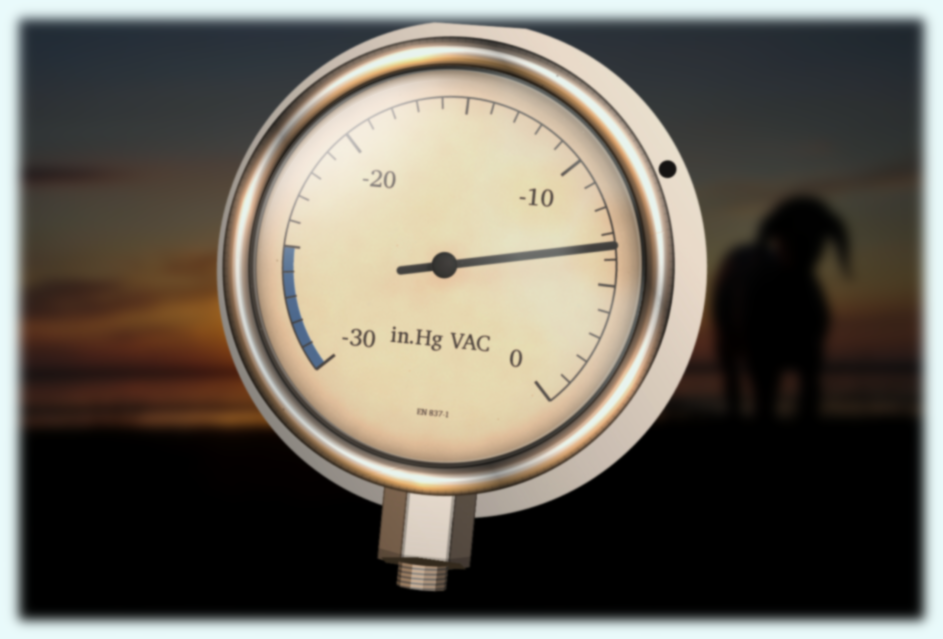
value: {"value": -6.5, "unit": "inHg"}
